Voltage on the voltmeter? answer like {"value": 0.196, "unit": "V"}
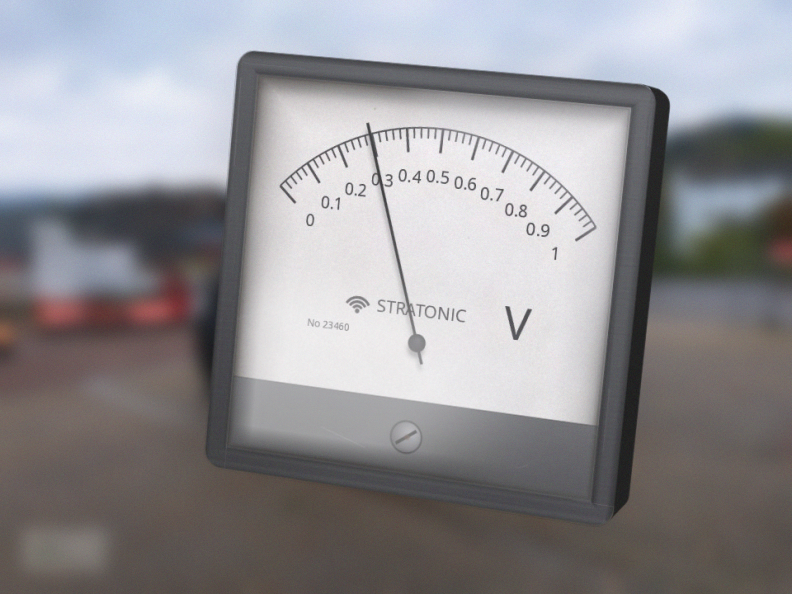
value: {"value": 0.3, "unit": "V"}
